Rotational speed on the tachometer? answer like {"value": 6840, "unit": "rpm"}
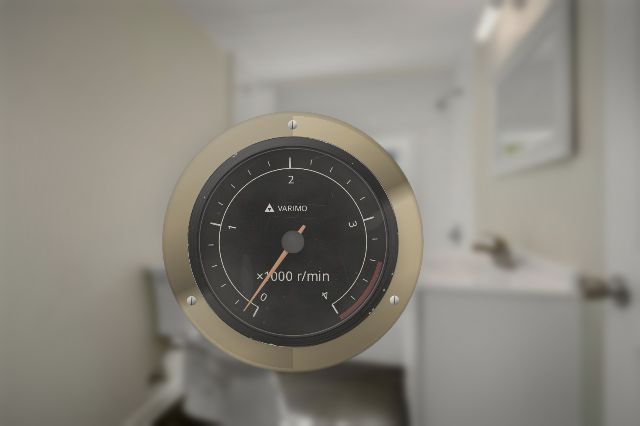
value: {"value": 100, "unit": "rpm"}
